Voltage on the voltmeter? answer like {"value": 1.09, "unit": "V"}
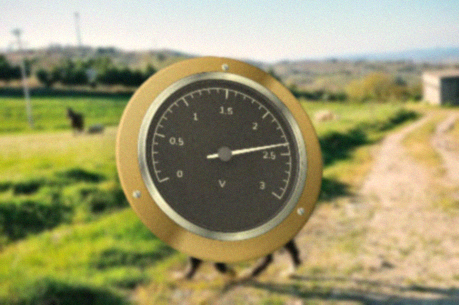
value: {"value": 2.4, "unit": "V"}
